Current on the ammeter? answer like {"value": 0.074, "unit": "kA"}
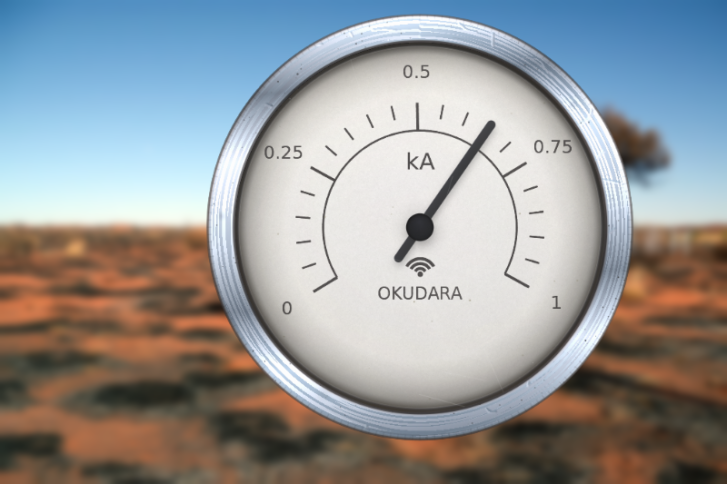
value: {"value": 0.65, "unit": "kA"}
